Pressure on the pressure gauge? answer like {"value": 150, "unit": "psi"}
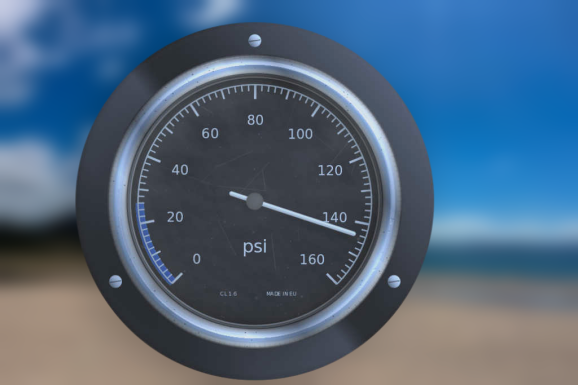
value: {"value": 144, "unit": "psi"}
